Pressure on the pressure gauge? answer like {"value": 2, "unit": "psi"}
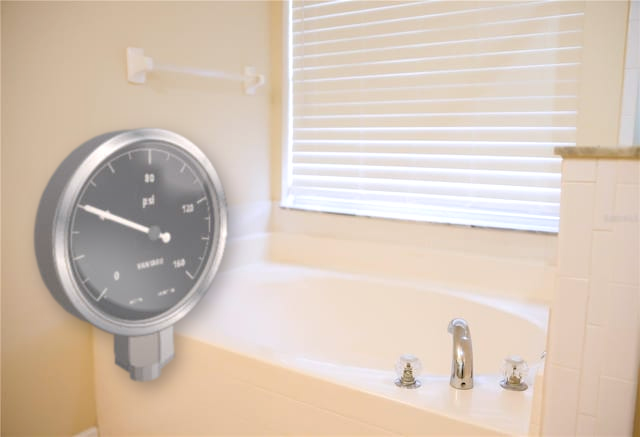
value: {"value": 40, "unit": "psi"}
